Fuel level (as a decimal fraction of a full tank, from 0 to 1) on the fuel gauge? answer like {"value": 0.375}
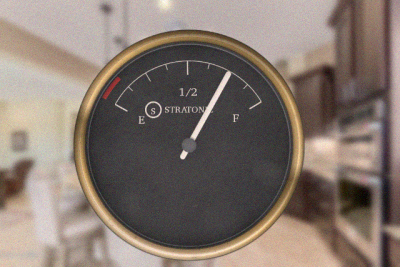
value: {"value": 0.75}
